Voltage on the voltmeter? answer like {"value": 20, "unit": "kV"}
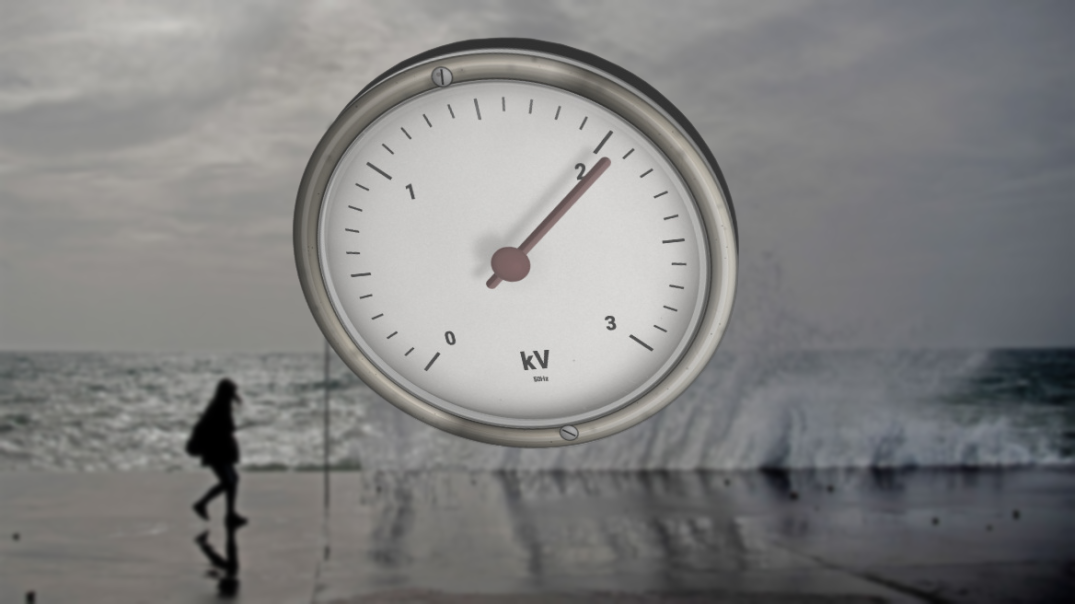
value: {"value": 2.05, "unit": "kV"}
